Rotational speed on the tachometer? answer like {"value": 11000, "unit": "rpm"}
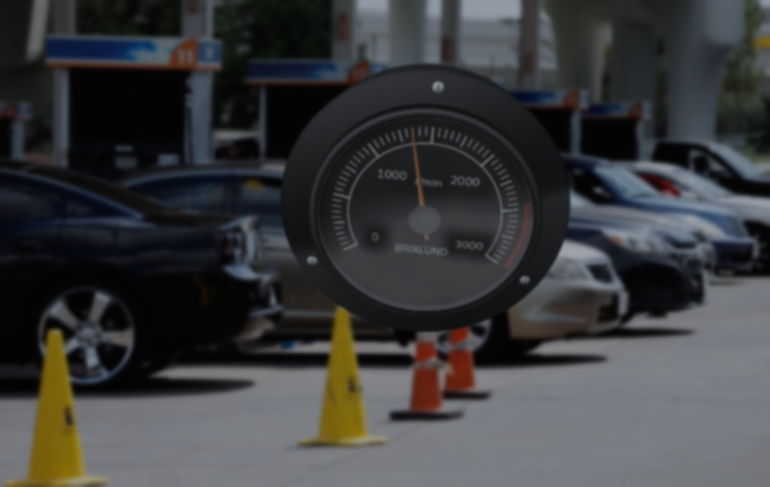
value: {"value": 1350, "unit": "rpm"}
